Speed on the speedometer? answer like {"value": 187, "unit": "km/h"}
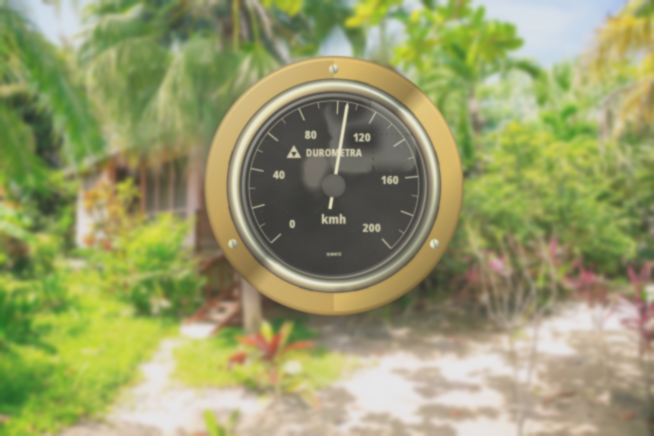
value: {"value": 105, "unit": "km/h"}
